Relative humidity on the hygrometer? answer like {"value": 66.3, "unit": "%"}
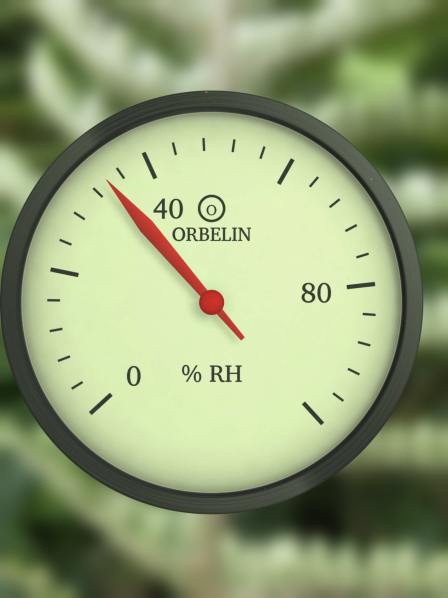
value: {"value": 34, "unit": "%"}
